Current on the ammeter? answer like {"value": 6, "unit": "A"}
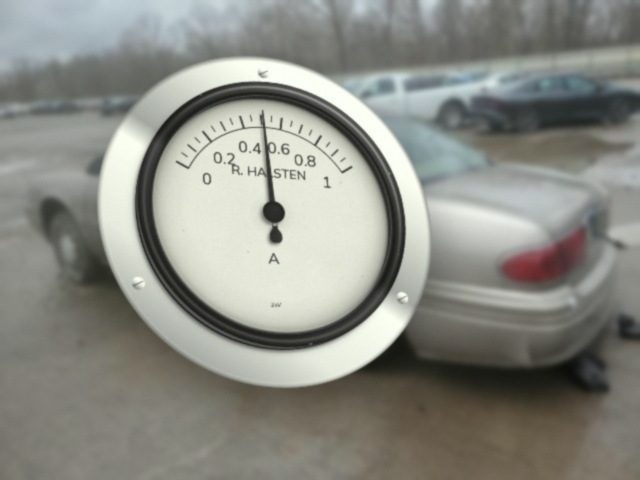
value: {"value": 0.5, "unit": "A"}
